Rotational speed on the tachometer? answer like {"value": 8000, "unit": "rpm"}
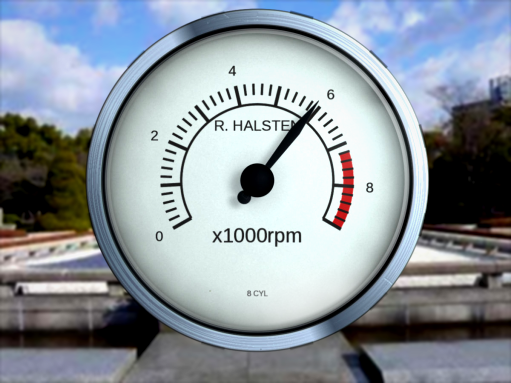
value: {"value": 5900, "unit": "rpm"}
